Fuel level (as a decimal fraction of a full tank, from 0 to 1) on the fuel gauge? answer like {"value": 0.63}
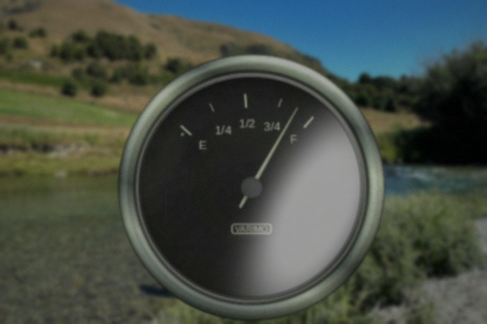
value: {"value": 0.875}
